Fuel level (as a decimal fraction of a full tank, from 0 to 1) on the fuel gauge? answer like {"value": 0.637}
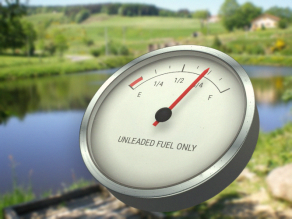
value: {"value": 0.75}
